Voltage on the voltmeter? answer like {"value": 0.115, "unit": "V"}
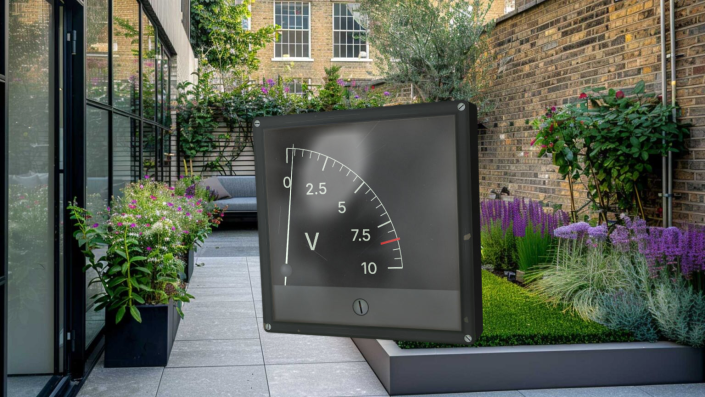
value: {"value": 0.5, "unit": "V"}
